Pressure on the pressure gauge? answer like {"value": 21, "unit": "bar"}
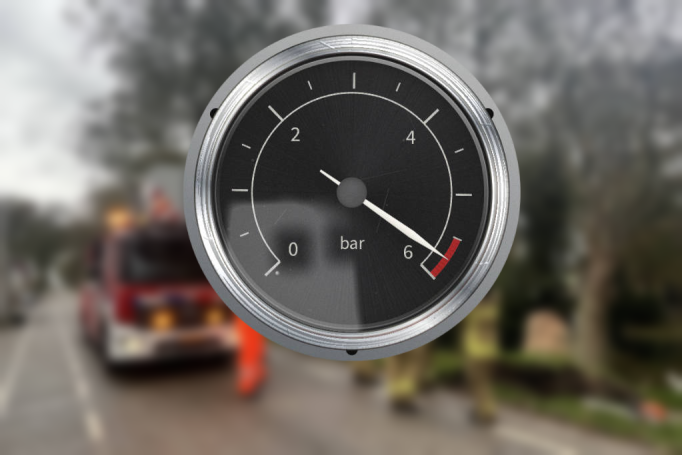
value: {"value": 5.75, "unit": "bar"}
